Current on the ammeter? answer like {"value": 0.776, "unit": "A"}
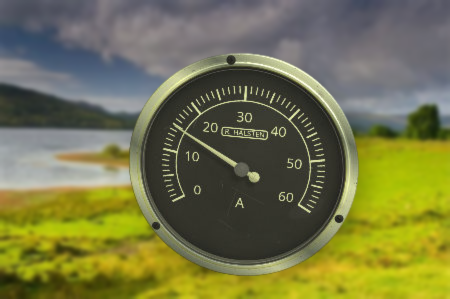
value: {"value": 15, "unit": "A"}
